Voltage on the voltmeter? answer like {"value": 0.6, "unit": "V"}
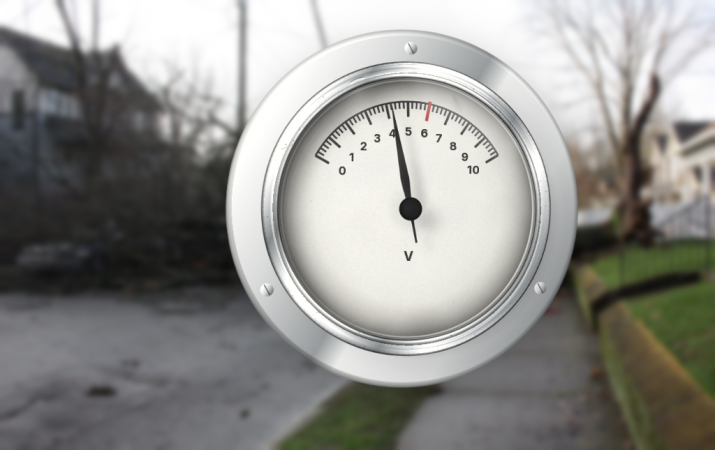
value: {"value": 4.2, "unit": "V"}
